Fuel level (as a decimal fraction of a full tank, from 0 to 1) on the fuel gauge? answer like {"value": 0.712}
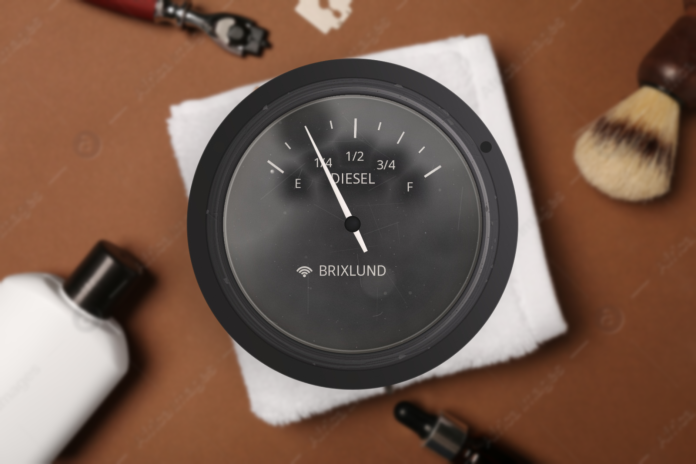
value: {"value": 0.25}
